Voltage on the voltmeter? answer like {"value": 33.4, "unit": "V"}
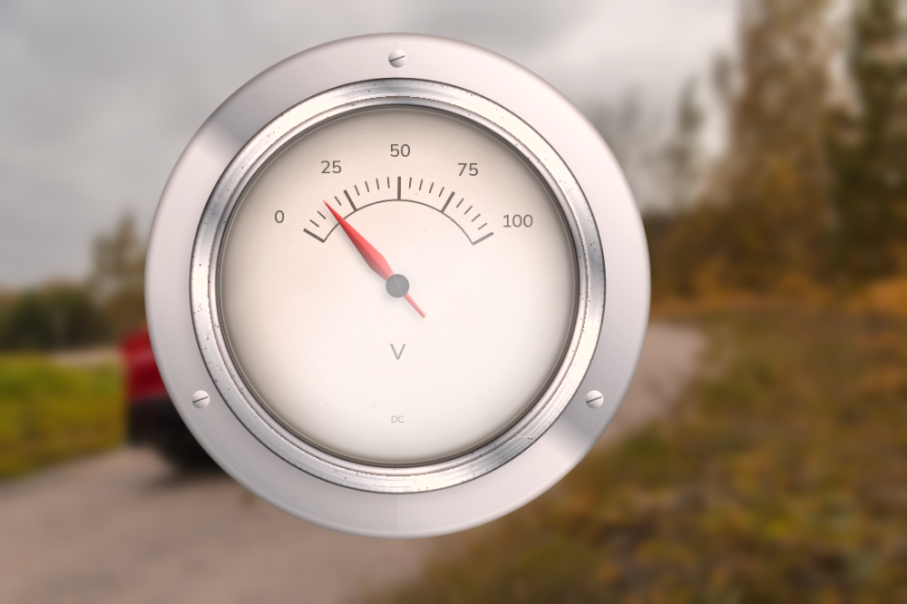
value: {"value": 15, "unit": "V"}
